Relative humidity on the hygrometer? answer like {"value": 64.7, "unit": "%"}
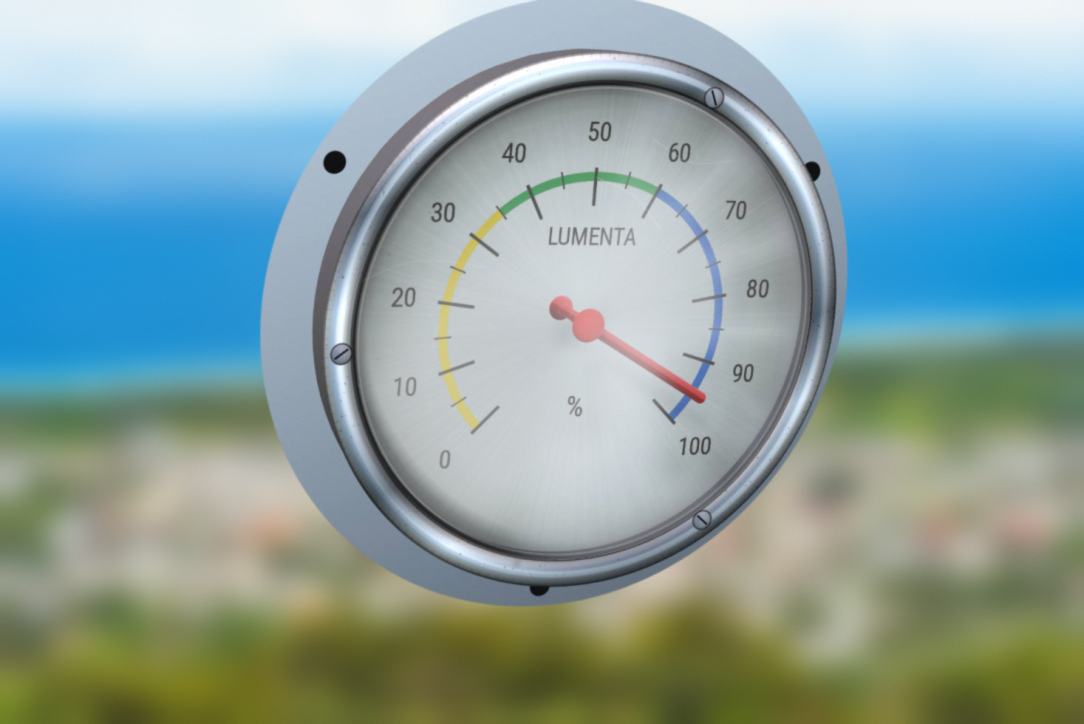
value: {"value": 95, "unit": "%"}
